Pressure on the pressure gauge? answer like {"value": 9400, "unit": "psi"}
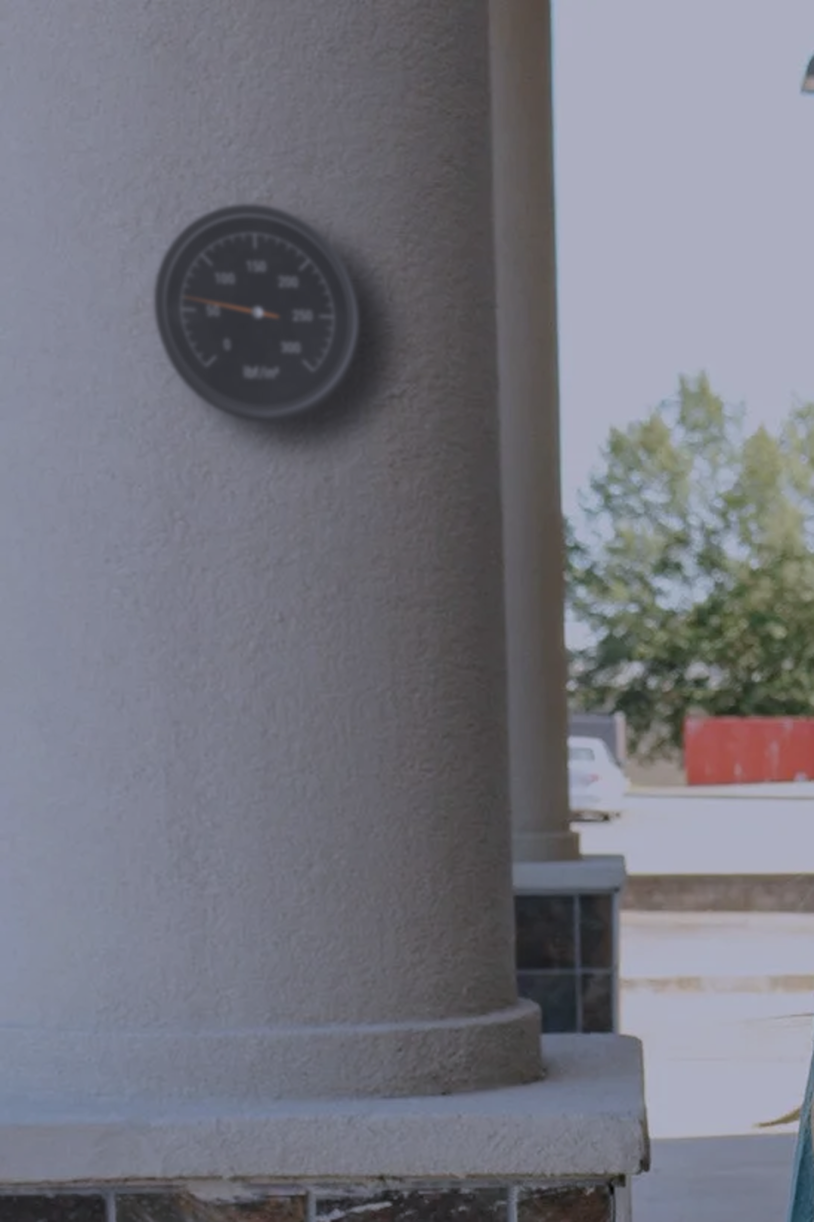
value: {"value": 60, "unit": "psi"}
